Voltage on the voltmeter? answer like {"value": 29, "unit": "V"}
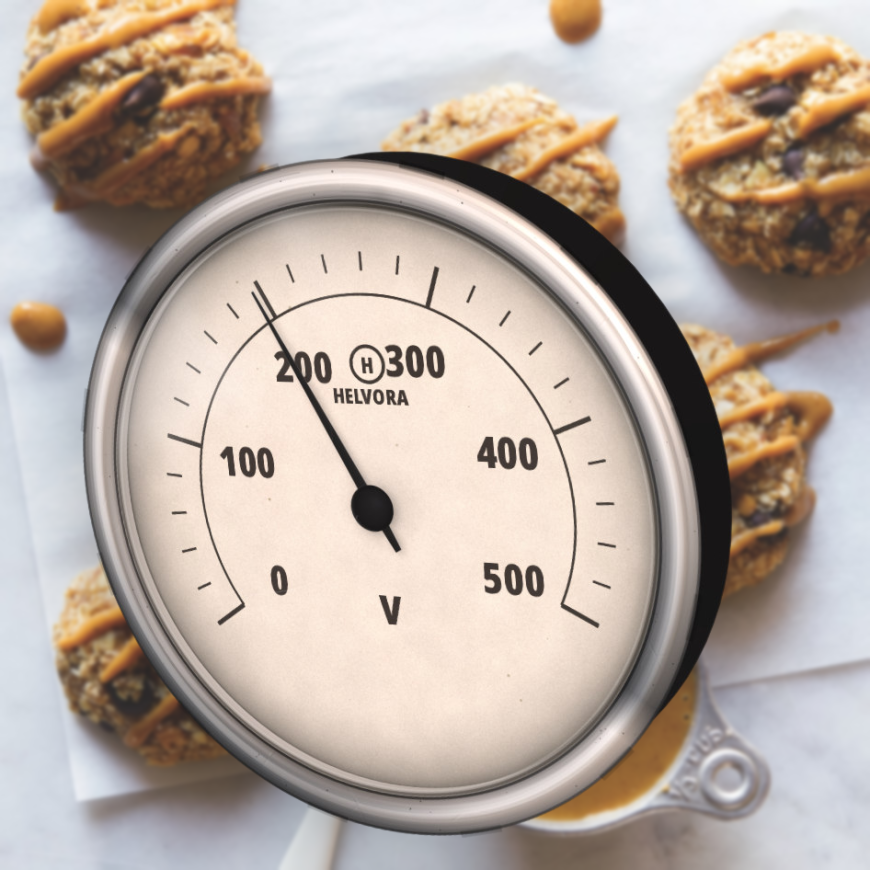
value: {"value": 200, "unit": "V"}
